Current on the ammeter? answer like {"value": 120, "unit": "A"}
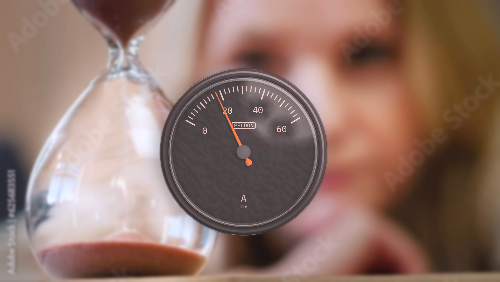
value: {"value": 18, "unit": "A"}
